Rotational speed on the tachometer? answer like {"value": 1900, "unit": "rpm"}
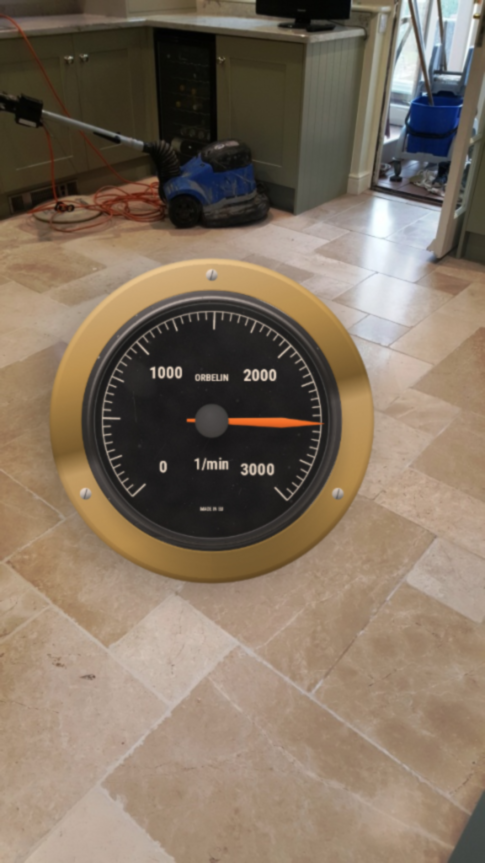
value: {"value": 2500, "unit": "rpm"}
